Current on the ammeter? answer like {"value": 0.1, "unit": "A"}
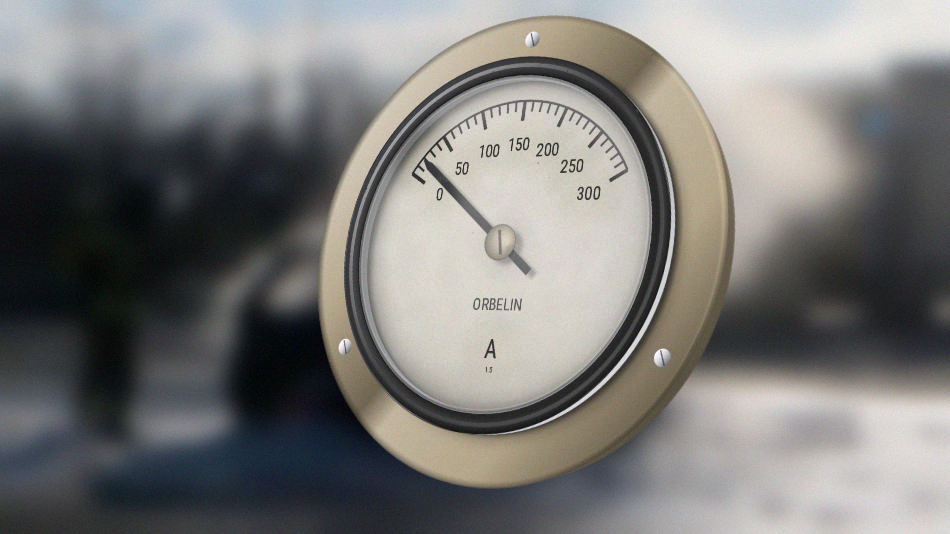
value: {"value": 20, "unit": "A"}
